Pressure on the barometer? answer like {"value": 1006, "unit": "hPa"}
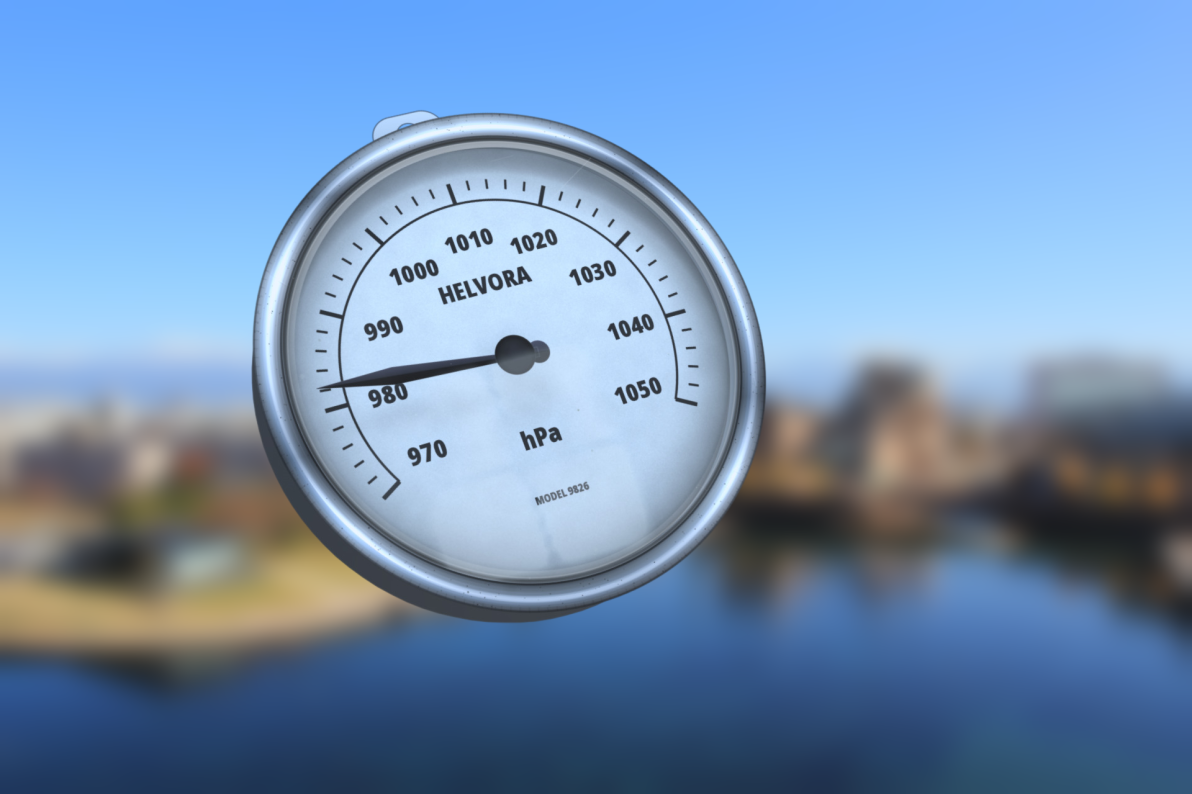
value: {"value": 982, "unit": "hPa"}
